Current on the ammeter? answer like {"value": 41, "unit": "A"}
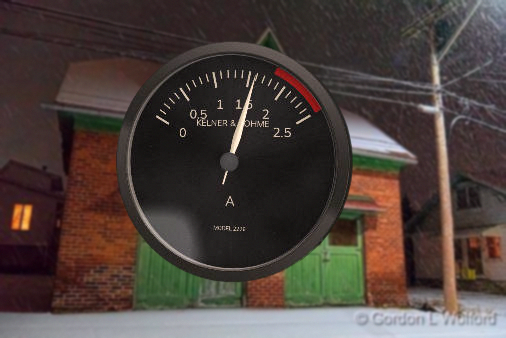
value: {"value": 1.6, "unit": "A"}
